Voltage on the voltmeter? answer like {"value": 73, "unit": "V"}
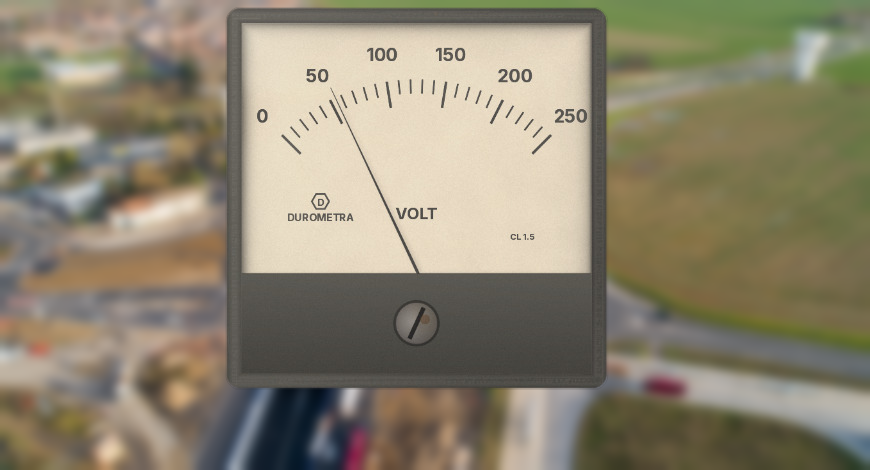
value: {"value": 55, "unit": "V"}
